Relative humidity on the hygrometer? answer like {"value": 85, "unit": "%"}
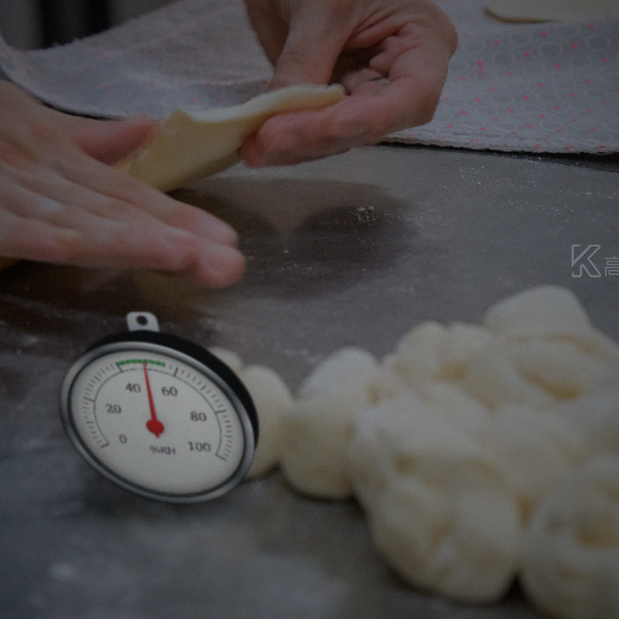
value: {"value": 50, "unit": "%"}
